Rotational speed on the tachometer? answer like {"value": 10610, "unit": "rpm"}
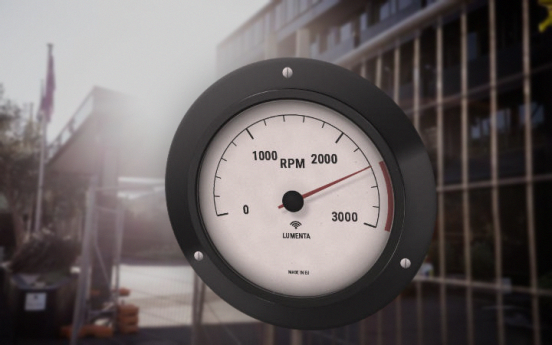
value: {"value": 2400, "unit": "rpm"}
